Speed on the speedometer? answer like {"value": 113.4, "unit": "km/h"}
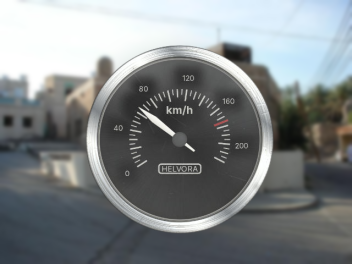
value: {"value": 65, "unit": "km/h"}
